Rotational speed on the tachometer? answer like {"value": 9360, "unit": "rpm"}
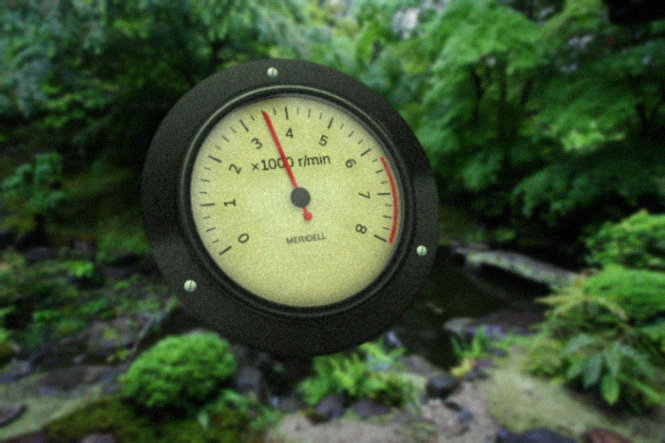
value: {"value": 3500, "unit": "rpm"}
